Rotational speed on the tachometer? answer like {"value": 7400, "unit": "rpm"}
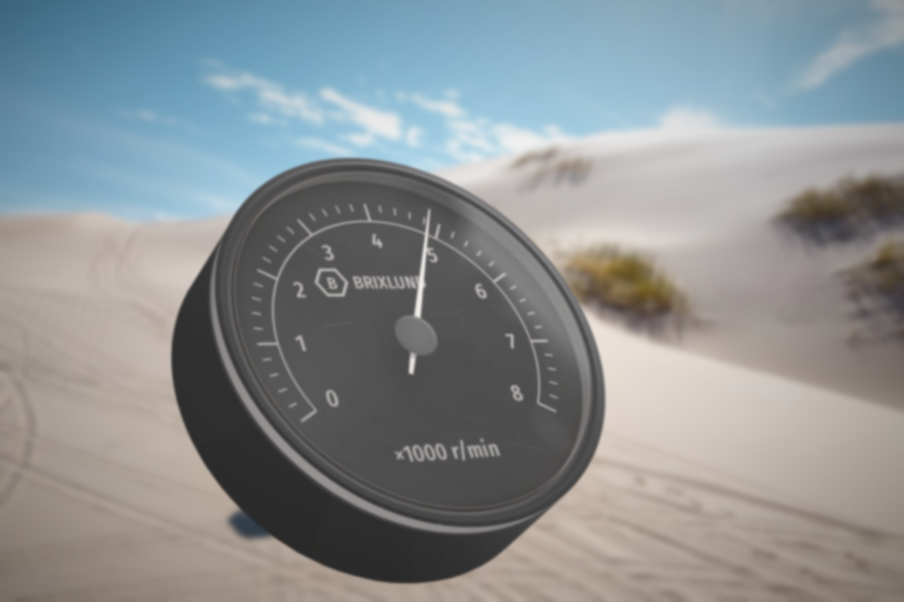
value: {"value": 4800, "unit": "rpm"}
